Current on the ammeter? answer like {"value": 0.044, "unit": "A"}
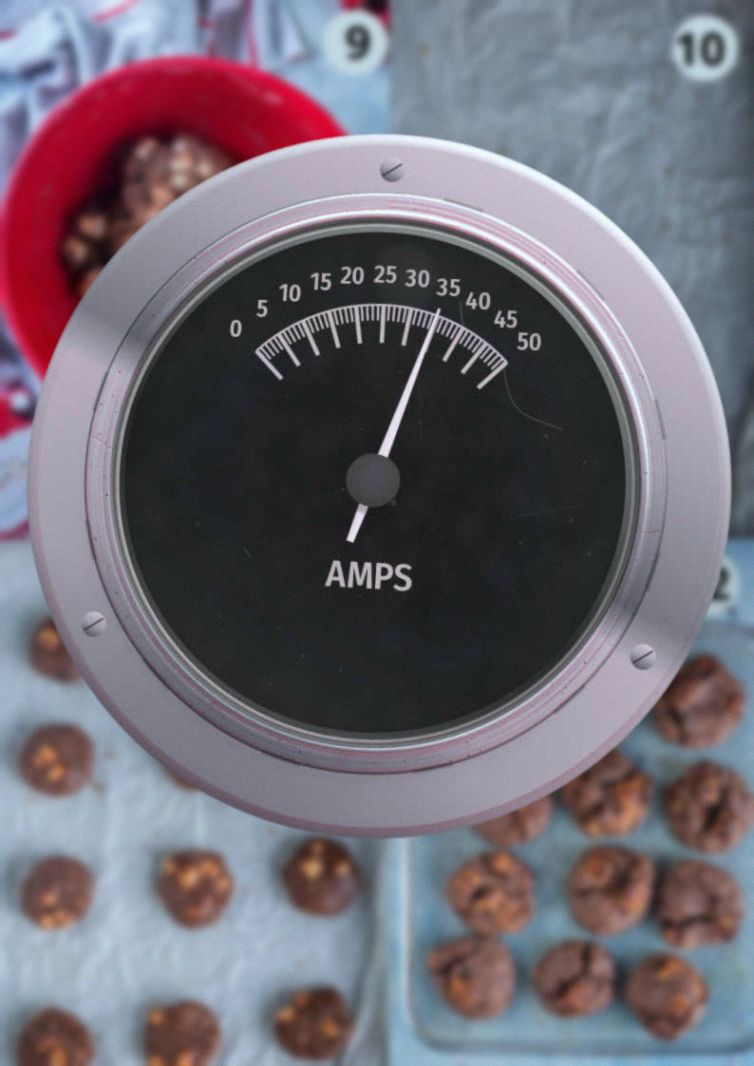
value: {"value": 35, "unit": "A"}
